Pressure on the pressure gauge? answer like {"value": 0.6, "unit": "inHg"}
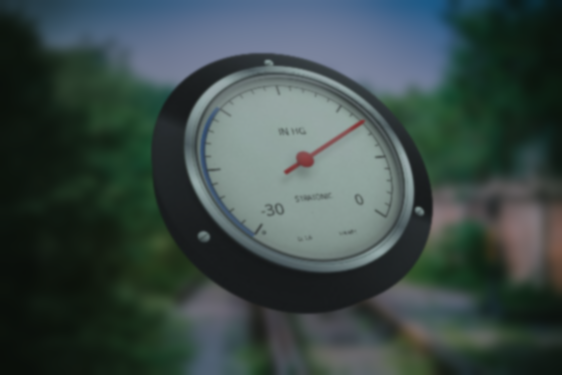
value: {"value": -8, "unit": "inHg"}
